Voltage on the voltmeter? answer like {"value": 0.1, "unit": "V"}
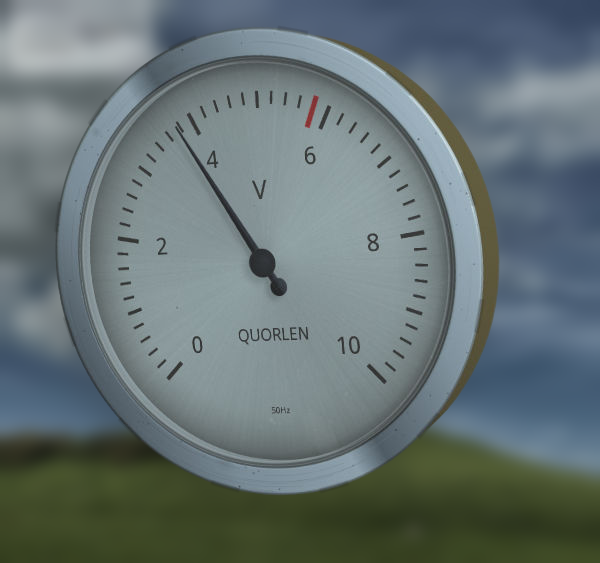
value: {"value": 3.8, "unit": "V"}
